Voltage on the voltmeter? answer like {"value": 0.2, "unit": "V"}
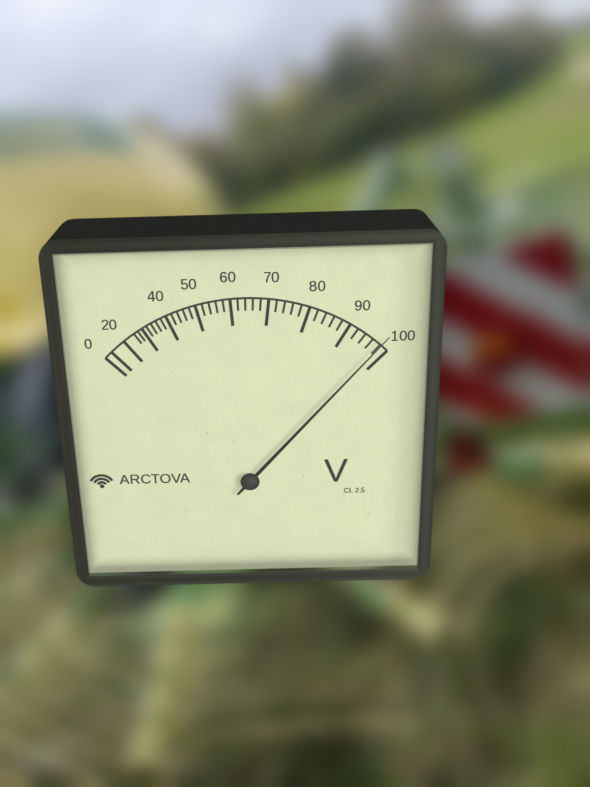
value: {"value": 98, "unit": "V"}
